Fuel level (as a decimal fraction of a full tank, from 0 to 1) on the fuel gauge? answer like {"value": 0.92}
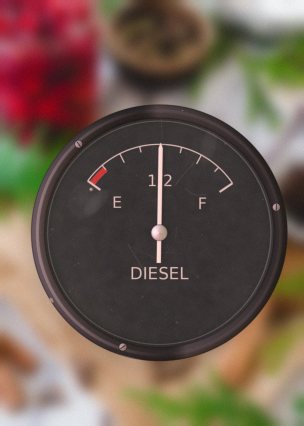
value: {"value": 0.5}
